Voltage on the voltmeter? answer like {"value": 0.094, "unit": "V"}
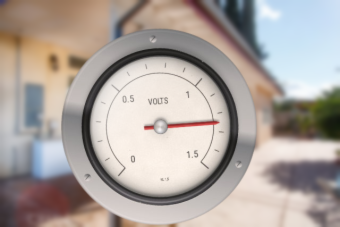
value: {"value": 1.25, "unit": "V"}
